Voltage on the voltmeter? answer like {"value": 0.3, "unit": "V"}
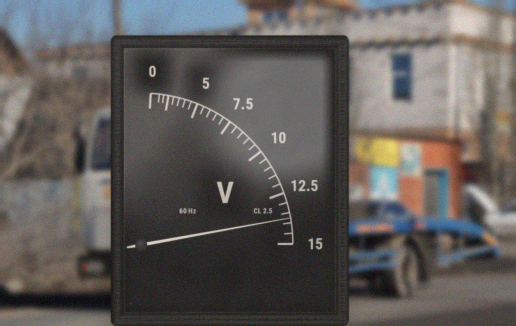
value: {"value": 13.75, "unit": "V"}
